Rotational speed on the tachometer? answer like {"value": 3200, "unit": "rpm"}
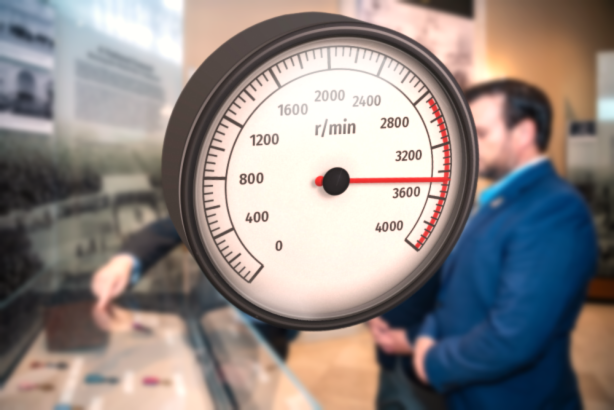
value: {"value": 3450, "unit": "rpm"}
